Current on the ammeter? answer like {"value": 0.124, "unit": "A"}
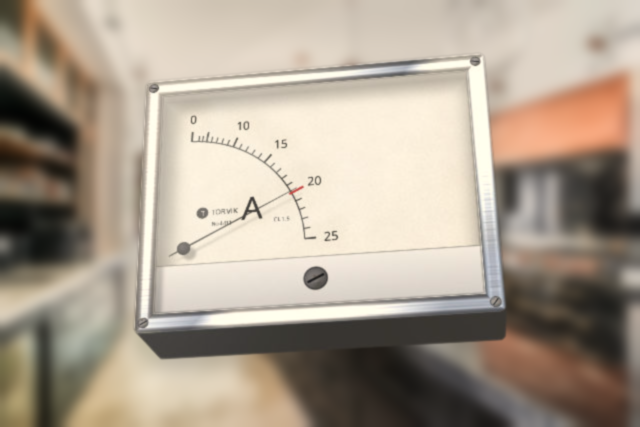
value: {"value": 20, "unit": "A"}
